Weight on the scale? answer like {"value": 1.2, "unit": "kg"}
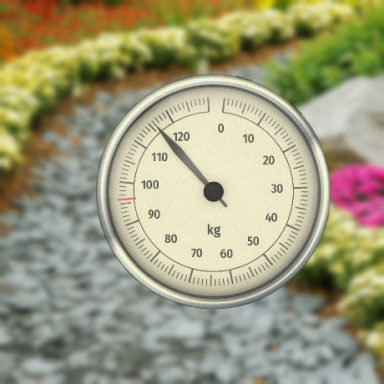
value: {"value": 116, "unit": "kg"}
